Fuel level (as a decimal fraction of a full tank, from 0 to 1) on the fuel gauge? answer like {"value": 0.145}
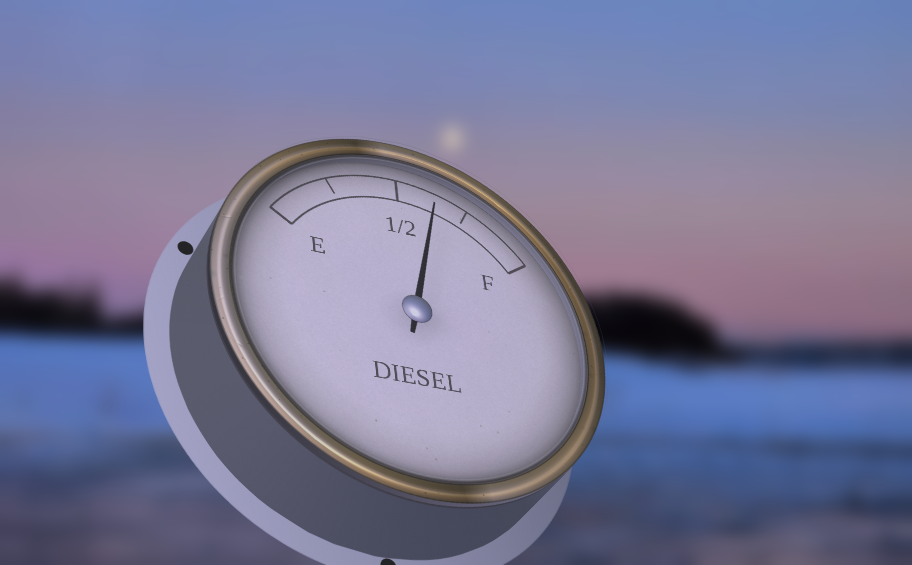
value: {"value": 0.625}
